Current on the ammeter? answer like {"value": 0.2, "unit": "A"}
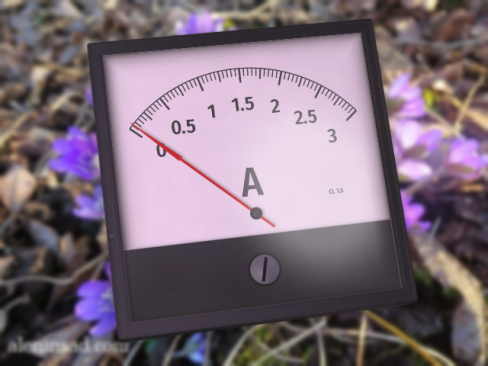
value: {"value": 0.05, "unit": "A"}
